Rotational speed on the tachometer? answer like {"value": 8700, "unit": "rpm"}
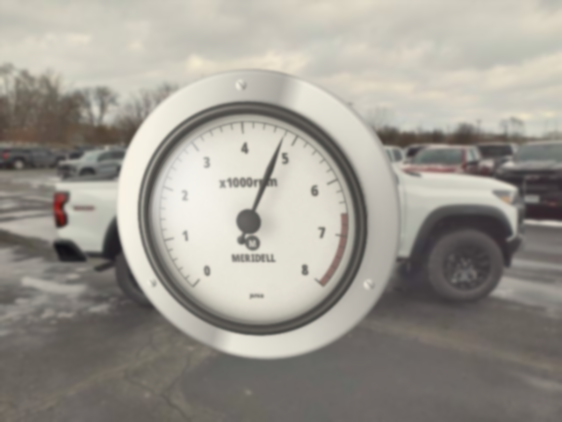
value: {"value": 4800, "unit": "rpm"}
